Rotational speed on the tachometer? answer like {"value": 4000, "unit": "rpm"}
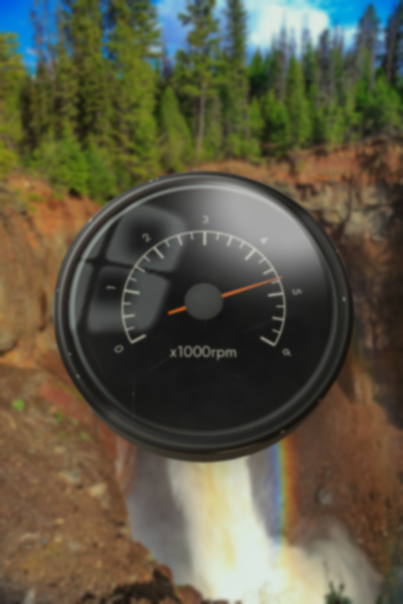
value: {"value": 4750, "unit": "rpm"}
